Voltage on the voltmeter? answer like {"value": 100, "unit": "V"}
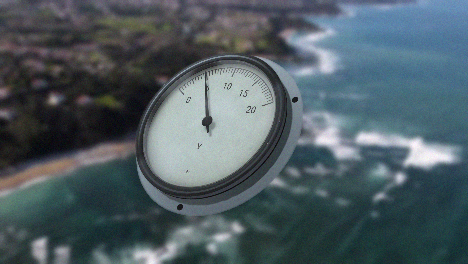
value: {"value": 5, "unit": "V"}
